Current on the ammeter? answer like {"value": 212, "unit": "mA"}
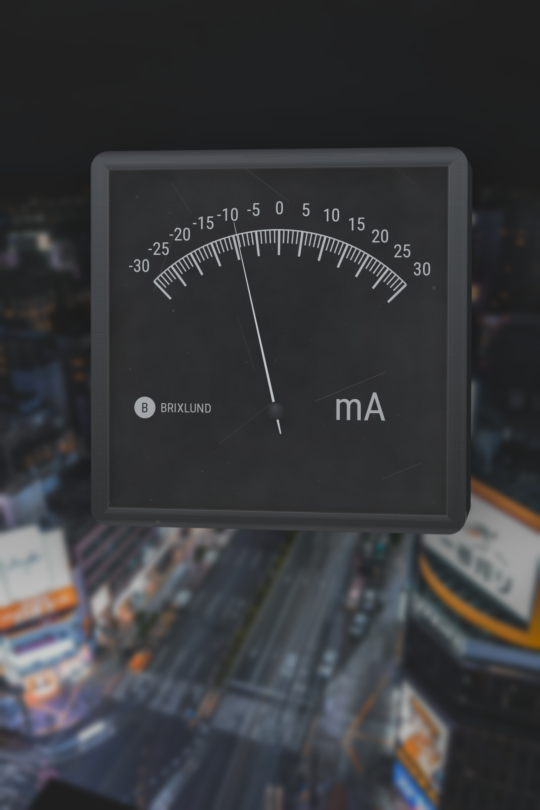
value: {"value": -9, "unit": "mA"}
